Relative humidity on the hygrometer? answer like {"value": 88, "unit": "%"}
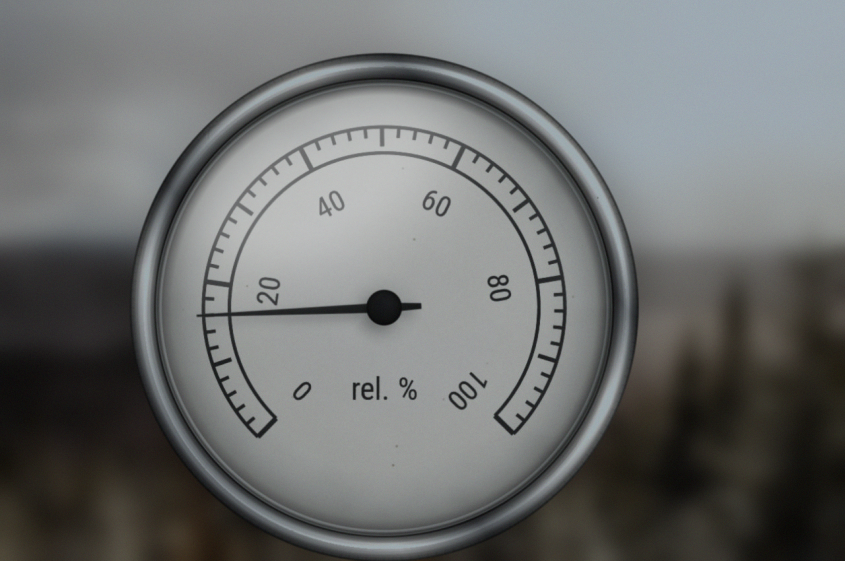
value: {"value": 16, "unit": "%"}
